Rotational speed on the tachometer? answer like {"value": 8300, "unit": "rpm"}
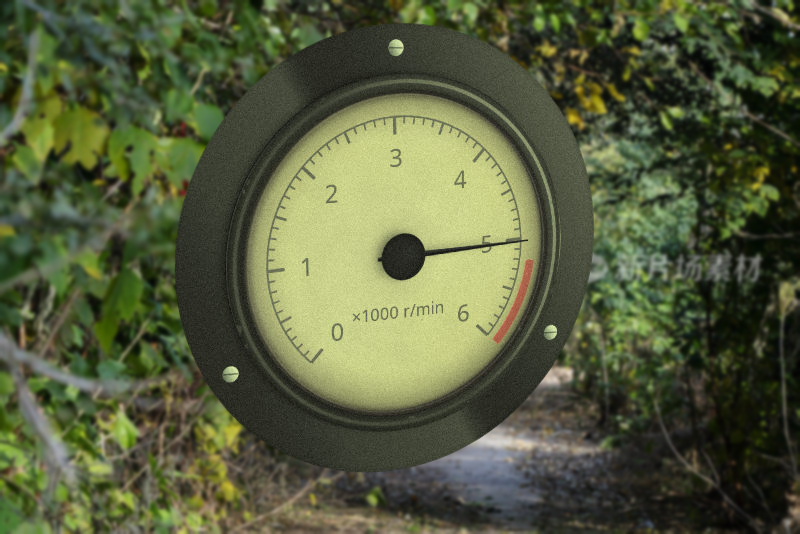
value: {"value": 5000, "unit": "rpm"}
